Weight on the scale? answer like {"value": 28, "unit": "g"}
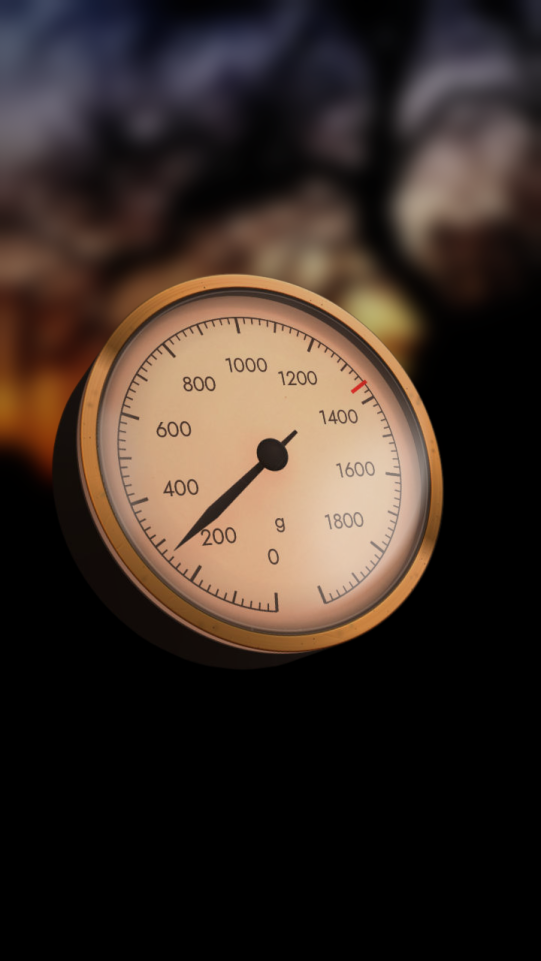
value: {"value": 270, "unit": "g"}
